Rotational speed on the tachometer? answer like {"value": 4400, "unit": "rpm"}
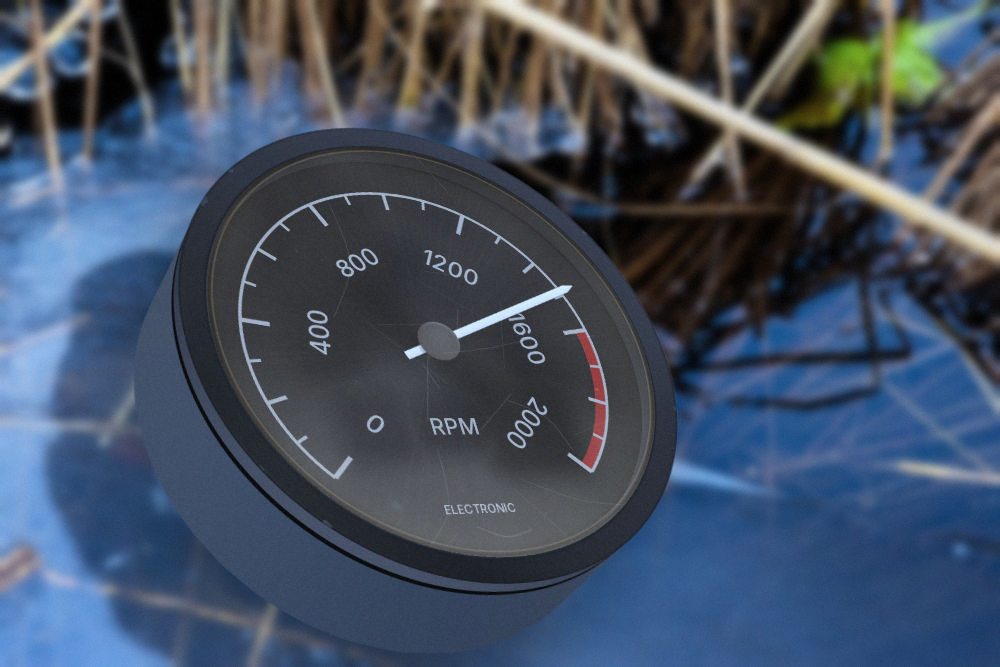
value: {"value": 1500, "unit": "rpm"}
